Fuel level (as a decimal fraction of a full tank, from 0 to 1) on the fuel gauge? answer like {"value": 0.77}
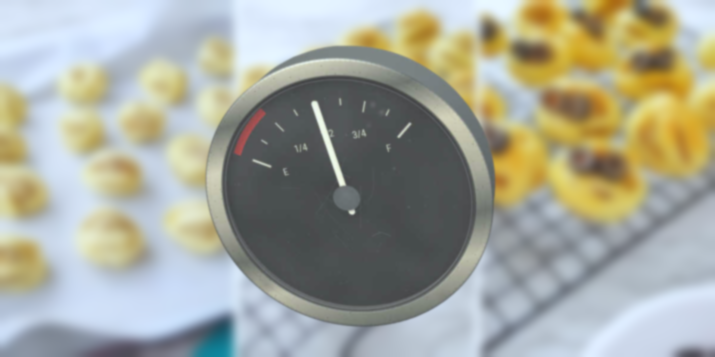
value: {"value": 0.5}
